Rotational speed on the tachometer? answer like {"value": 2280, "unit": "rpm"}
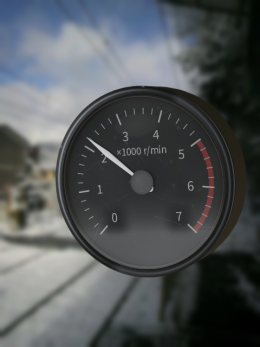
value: {"value": 2200, "unit": "rpm"}
